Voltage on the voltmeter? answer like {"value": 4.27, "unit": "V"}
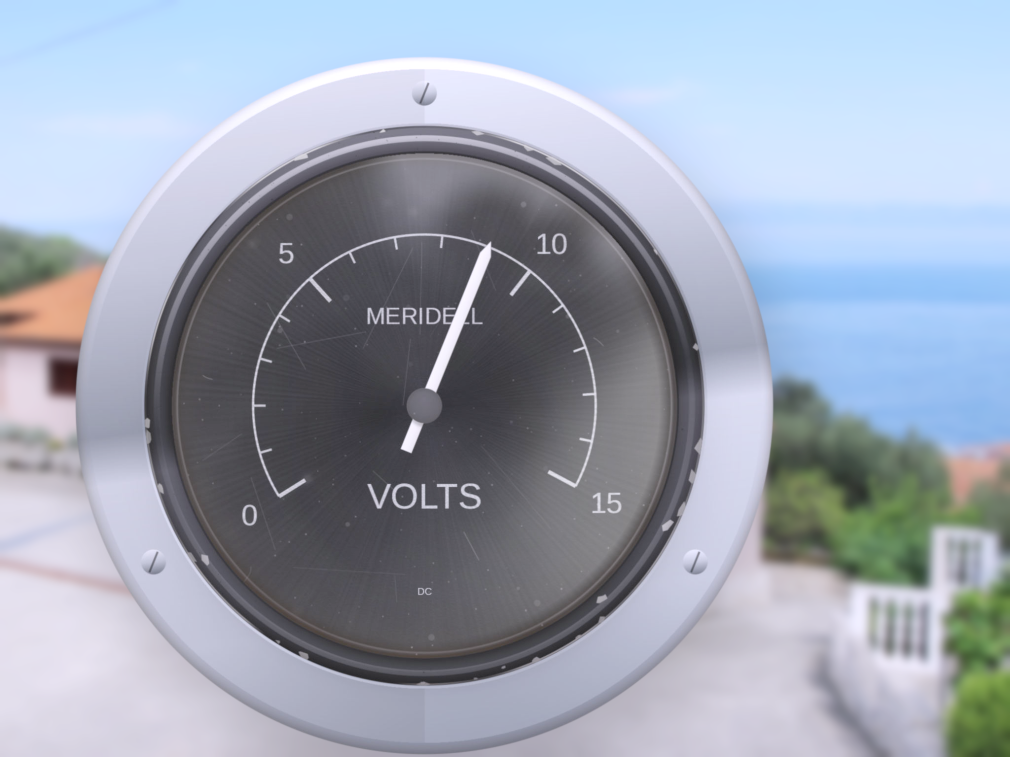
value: {"value": 9, "unit": "V"}
